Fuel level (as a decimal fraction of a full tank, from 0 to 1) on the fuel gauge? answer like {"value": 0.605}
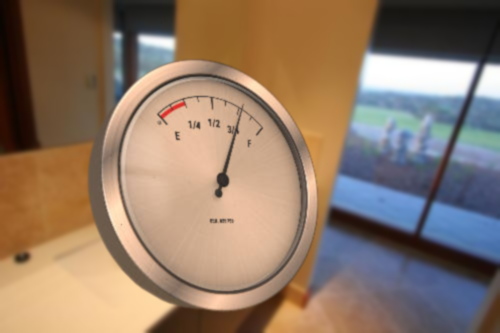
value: {"value": 0.75}
